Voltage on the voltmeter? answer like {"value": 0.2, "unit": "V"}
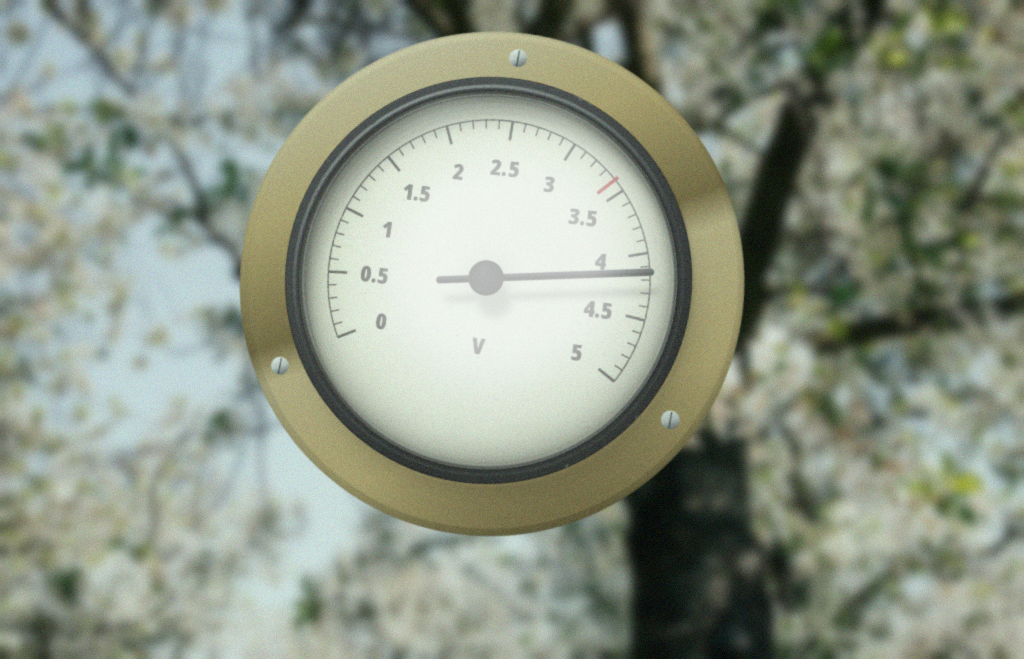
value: {"value": 4.15, "unit": "V"}
